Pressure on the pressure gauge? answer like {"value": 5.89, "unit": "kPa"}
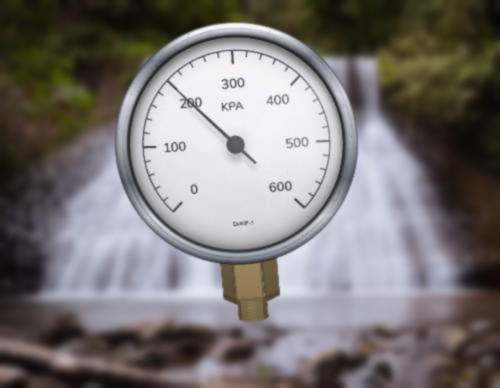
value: {"value": 200, "unit": "kPa"}
